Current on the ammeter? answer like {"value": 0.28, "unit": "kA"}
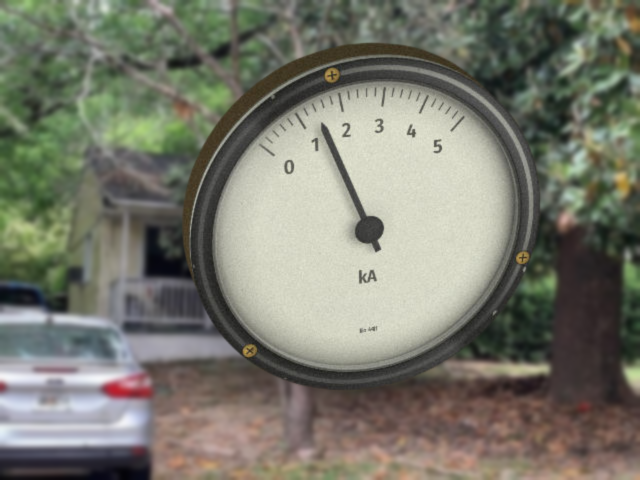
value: {"value": 1.4, "unit": "kA"}
